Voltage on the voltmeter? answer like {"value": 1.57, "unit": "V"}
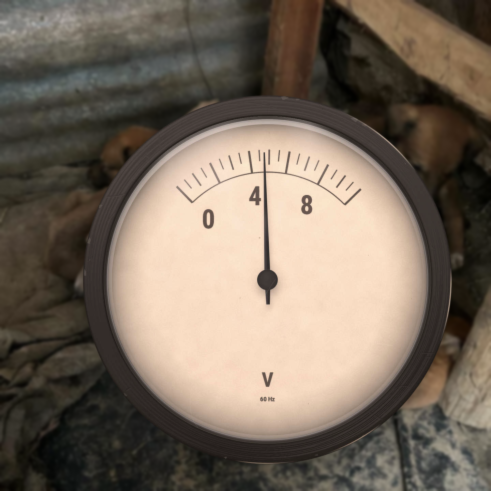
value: {"value": 4.75, "unit": "V"}
